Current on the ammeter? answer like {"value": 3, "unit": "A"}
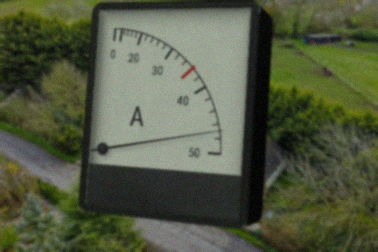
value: {"value": 47, "unit": "A"}
